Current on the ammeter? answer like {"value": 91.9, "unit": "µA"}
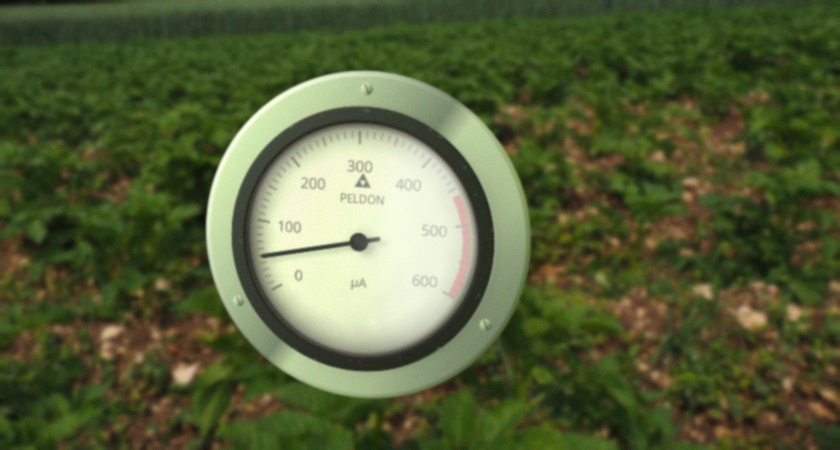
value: {"value": 50, "unit": "µA"}
